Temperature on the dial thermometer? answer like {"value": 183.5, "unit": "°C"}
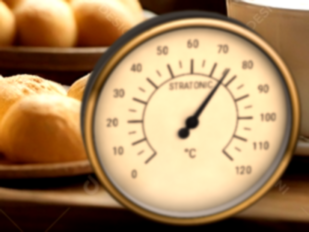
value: {"value": 75, "unit": "°C"}
